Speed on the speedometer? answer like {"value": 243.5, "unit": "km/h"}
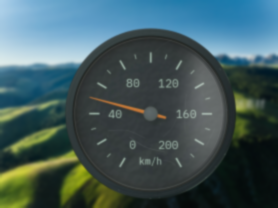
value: {"value": 50, "unit": "km/h"}
